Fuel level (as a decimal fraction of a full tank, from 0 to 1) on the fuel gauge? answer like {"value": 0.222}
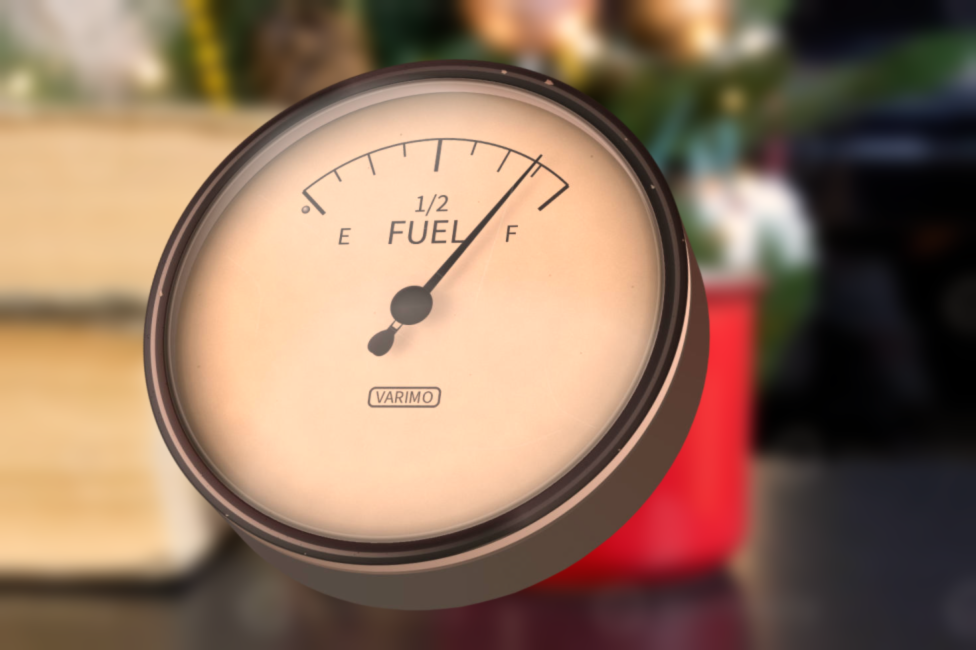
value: {"value": 0.875}
